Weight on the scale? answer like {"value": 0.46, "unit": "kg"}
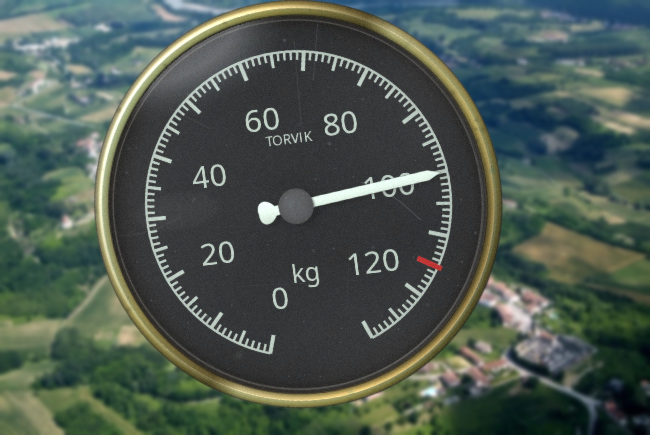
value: {"value": 100, "unit": "kg"}
